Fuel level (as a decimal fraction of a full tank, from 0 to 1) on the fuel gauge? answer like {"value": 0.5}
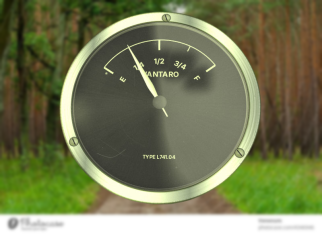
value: {"value": 0.25}
